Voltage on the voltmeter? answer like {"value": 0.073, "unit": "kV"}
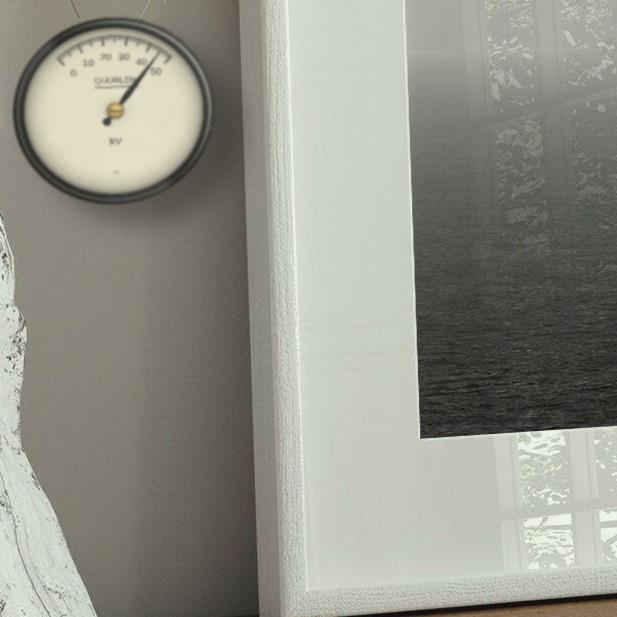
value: {"value": 45, "unit": "kV"}
